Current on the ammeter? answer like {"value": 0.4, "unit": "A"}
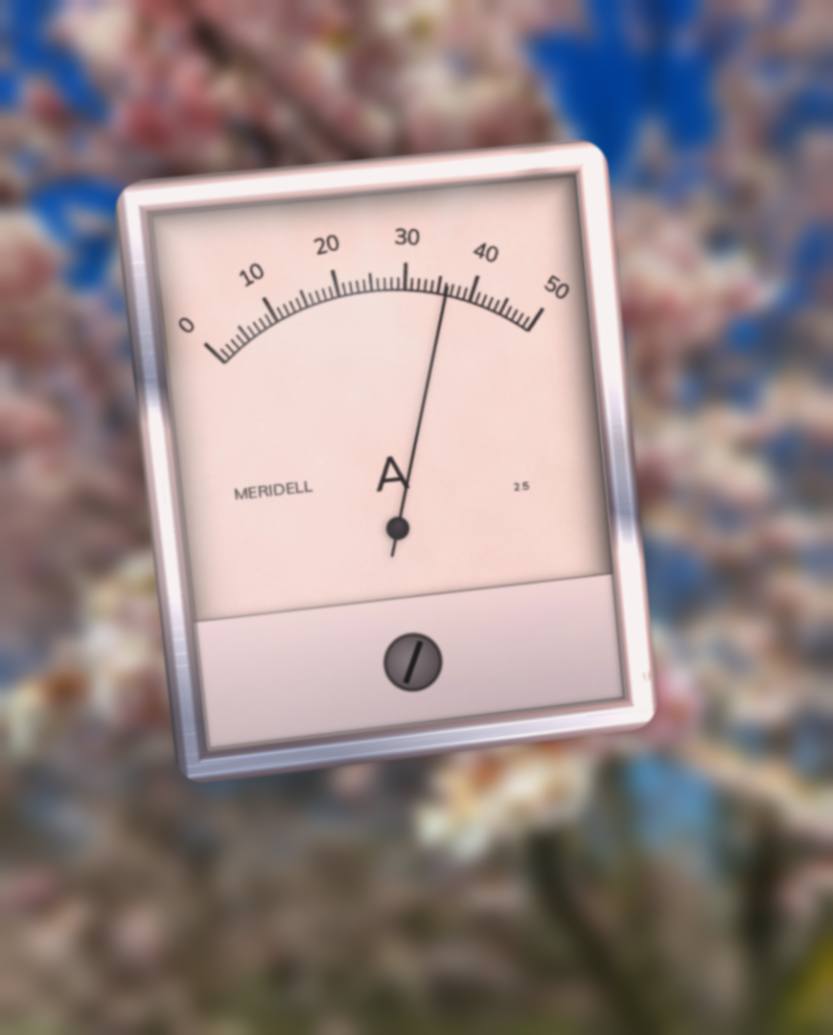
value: {"value": 36, "unit": "A"}
